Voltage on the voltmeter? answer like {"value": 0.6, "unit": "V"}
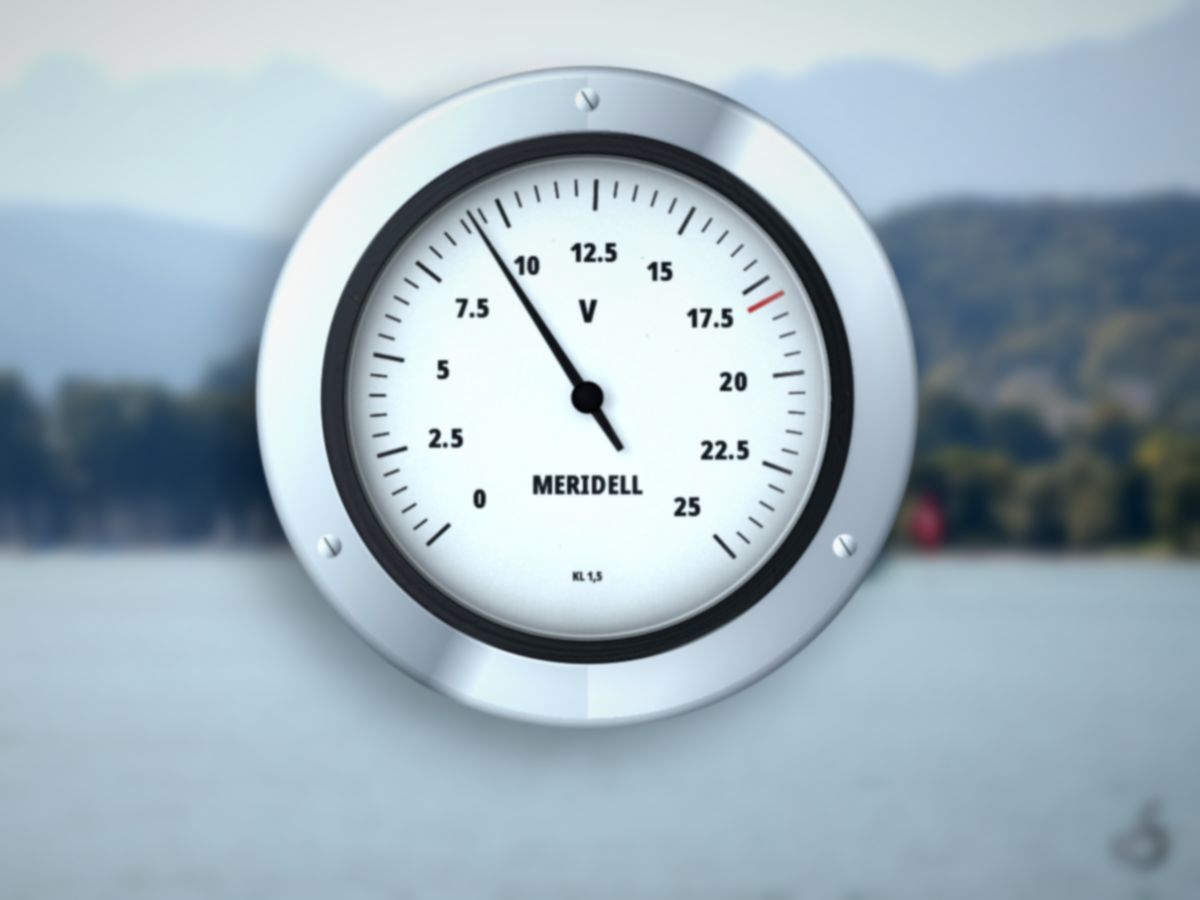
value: {"value": 9.25, "unit": "V"}
